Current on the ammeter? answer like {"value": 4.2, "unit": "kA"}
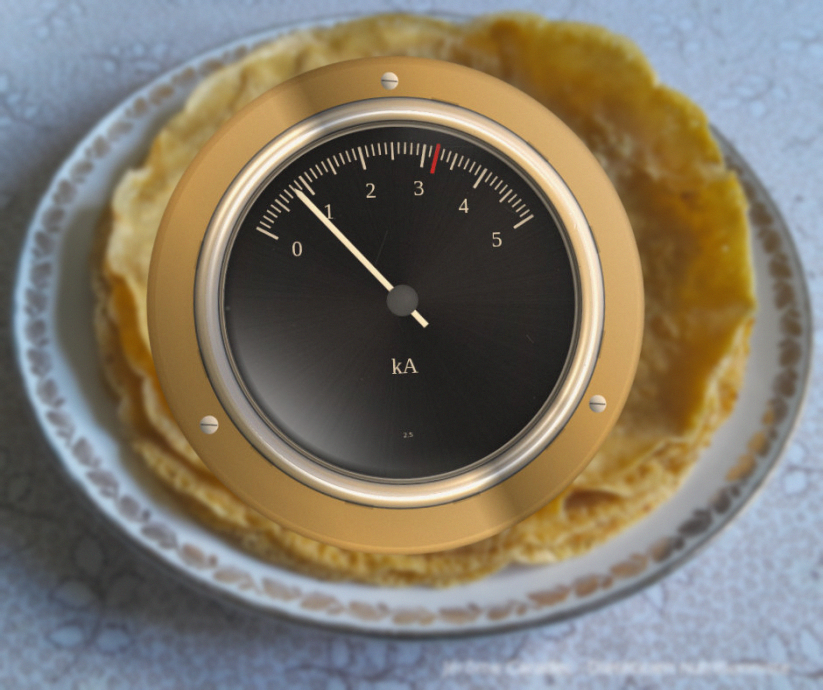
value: {"value": 0.8, "unit": "kA"}
